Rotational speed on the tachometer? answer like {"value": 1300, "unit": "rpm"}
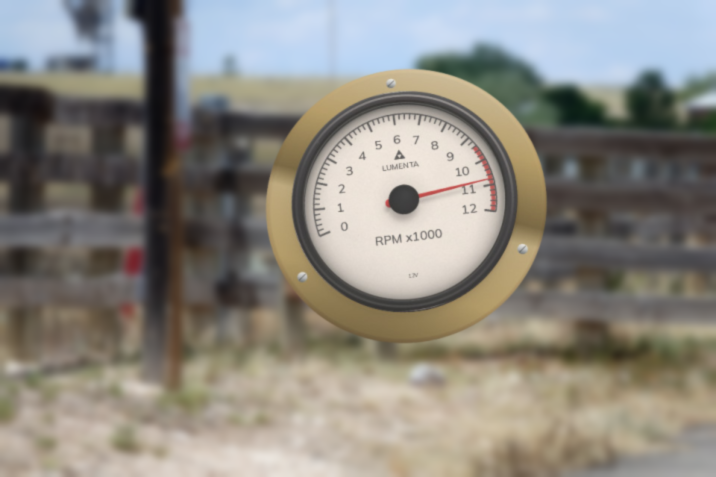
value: {"value": 10800, "unit": "rpm"}
